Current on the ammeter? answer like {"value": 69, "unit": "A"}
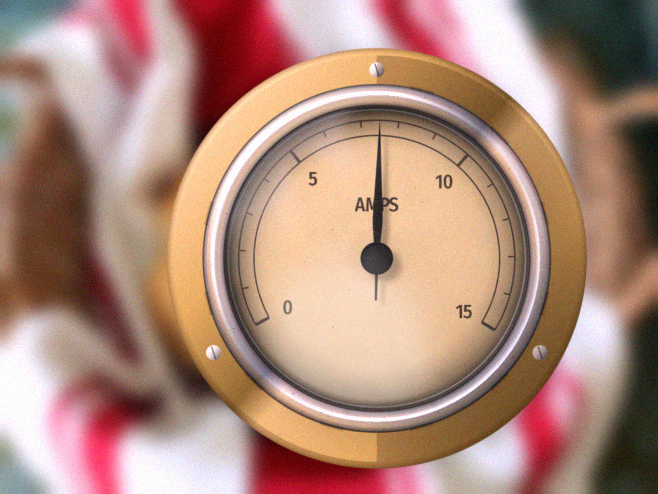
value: {"value": 7.5, "unit": "A"}
